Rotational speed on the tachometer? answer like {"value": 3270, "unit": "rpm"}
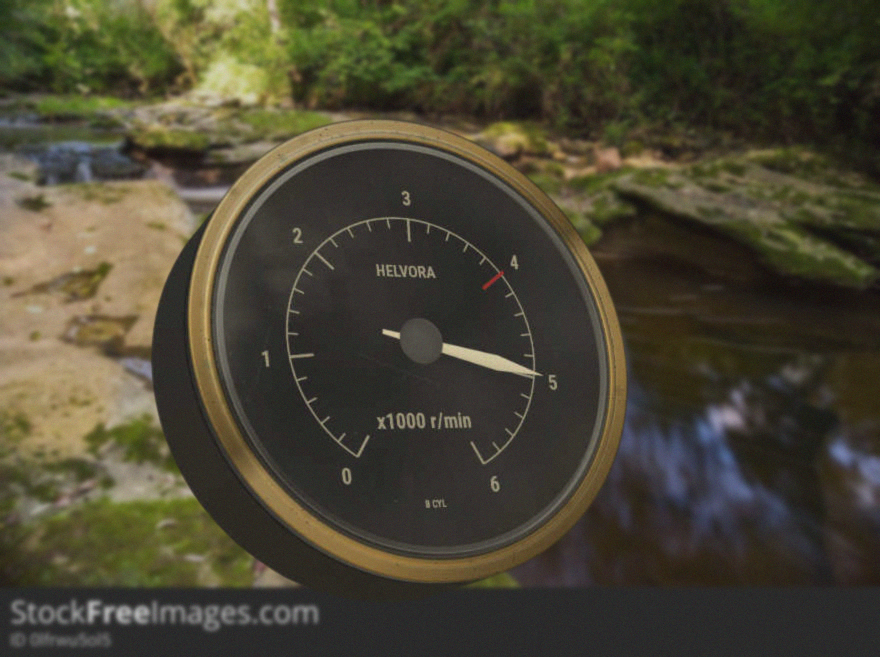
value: {"value": 5000, "unit": "rpm"}
